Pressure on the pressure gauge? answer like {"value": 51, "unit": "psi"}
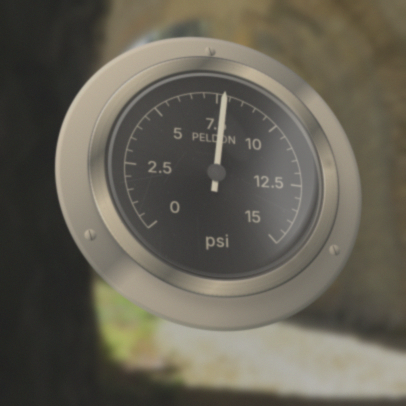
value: {"value": 7.75, "unit": "psi"}
